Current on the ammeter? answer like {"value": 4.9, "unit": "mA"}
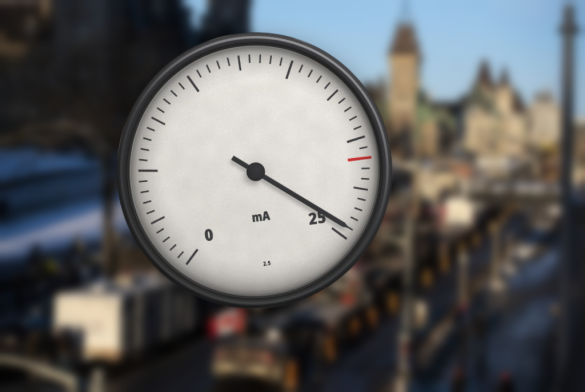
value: {"value": 24.5, "unit": "mA"}
